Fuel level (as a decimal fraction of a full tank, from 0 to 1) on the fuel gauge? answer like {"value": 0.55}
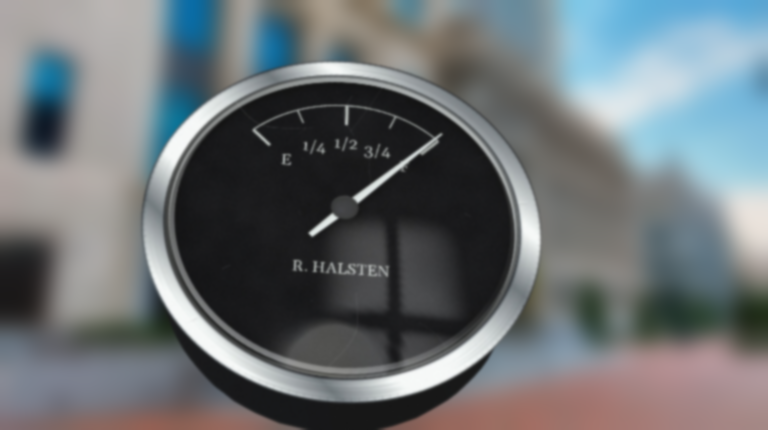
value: {"value": 1}
